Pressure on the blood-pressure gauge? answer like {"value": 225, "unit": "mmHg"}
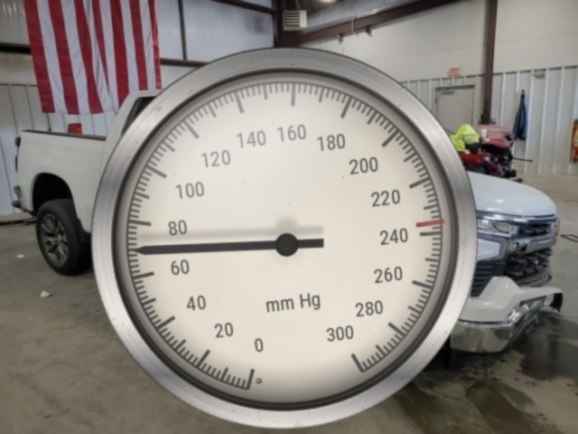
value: {"value": 70, "unit": "mmHg"}
